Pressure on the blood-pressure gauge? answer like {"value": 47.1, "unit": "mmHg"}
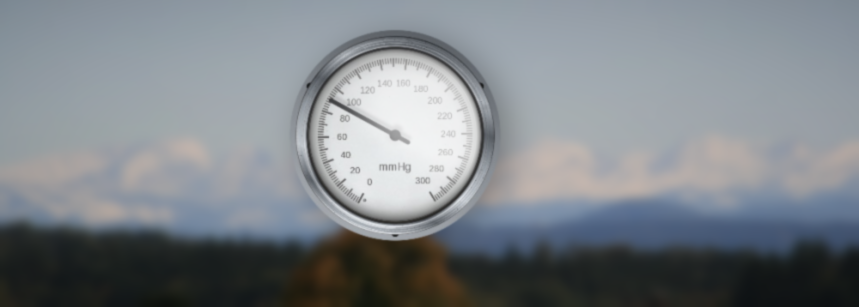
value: {"value": 90, "unit": "mmHg"}
